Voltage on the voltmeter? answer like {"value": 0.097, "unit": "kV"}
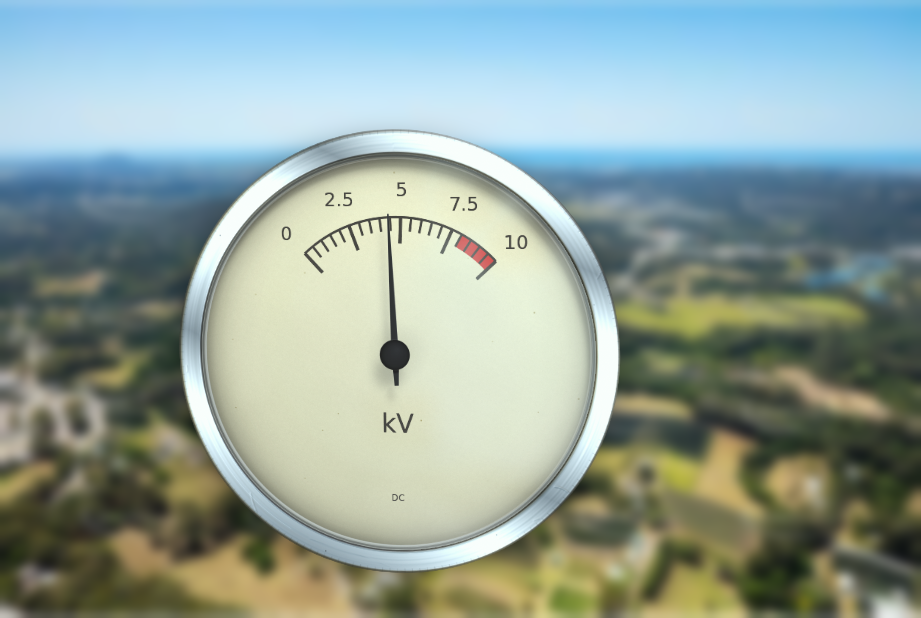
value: {"value": 4.5, "unit": "kV"}
